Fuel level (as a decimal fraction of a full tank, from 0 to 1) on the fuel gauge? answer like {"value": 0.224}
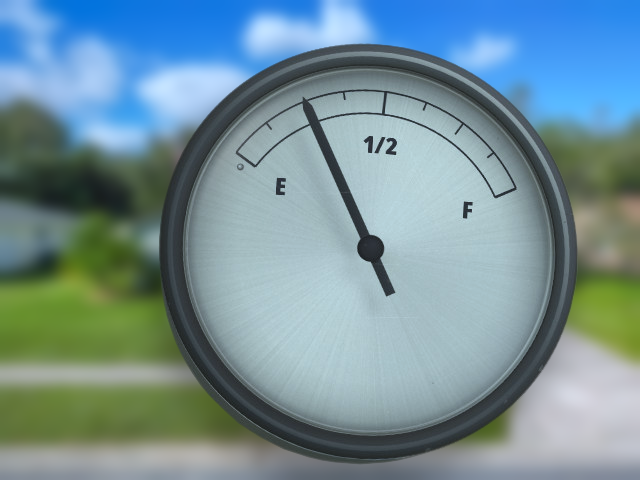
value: {"value": 0.25}
